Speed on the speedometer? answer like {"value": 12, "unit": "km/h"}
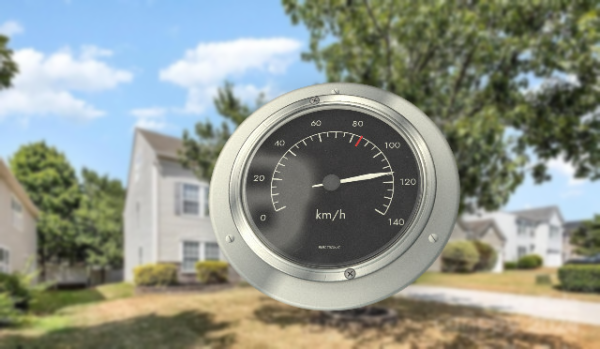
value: {"value": 115, "unit": "km/h"}
